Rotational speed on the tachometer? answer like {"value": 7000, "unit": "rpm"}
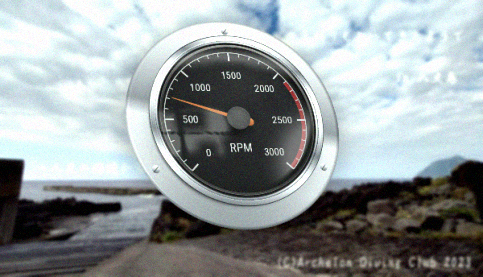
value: {"value": 700, "unit": "rpm"}
